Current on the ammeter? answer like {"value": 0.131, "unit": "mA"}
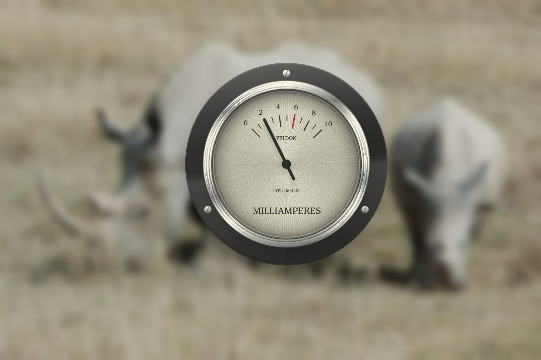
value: {"value": 2, "unit": "mA"}
